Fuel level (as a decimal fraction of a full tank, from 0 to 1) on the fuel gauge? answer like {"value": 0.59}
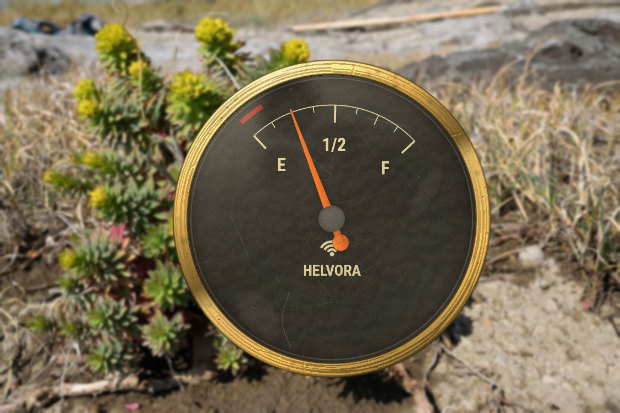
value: {"value": 0.25}
